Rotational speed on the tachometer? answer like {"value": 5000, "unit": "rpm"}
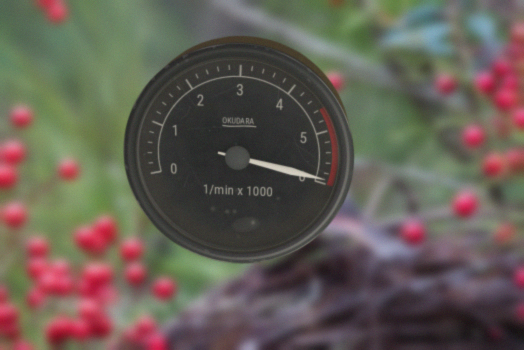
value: {"value": 5900, "unit": "rpm"}
